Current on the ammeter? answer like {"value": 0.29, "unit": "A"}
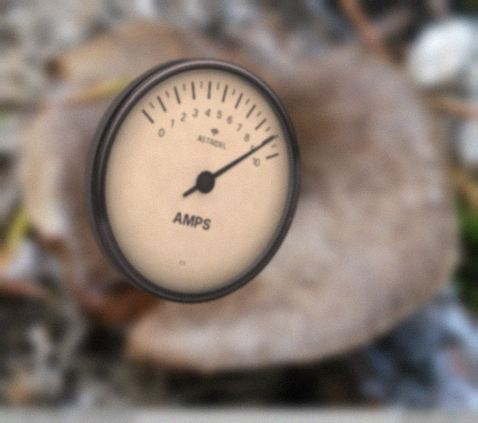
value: {"value": 9, "unit": "A"}
